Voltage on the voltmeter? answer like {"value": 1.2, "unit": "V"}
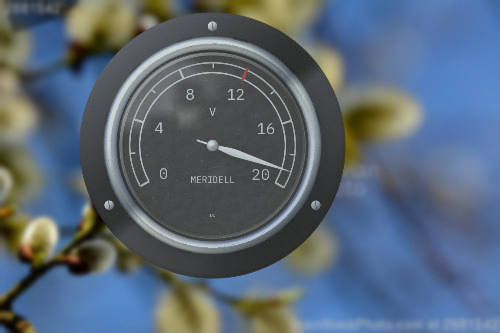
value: {"value": 19, "unit": "V"}
